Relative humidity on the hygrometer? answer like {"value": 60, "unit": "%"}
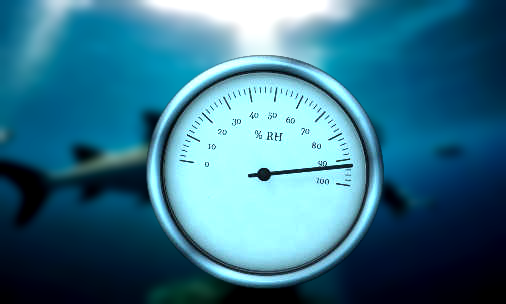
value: {"value": 92, "unit": "%"}
